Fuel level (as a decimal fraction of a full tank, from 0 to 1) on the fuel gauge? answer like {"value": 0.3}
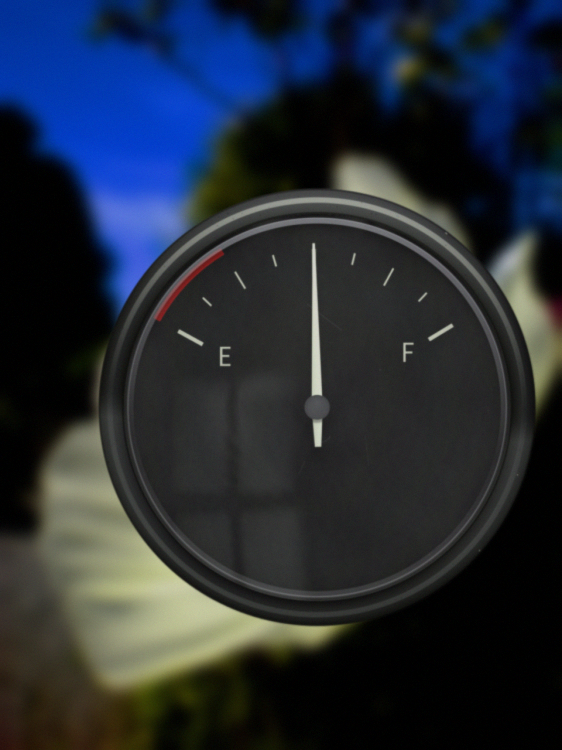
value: {"value": 0.5}
